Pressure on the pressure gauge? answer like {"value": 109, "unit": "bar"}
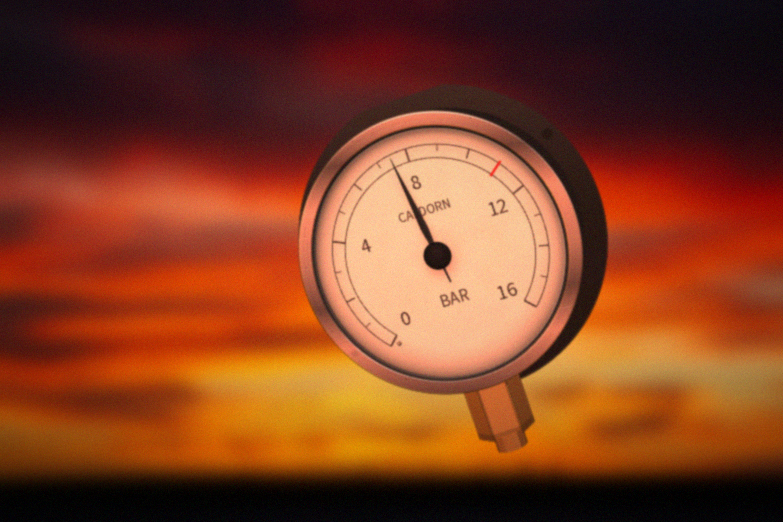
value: {"value": 7.5, "unit": "bar"}
